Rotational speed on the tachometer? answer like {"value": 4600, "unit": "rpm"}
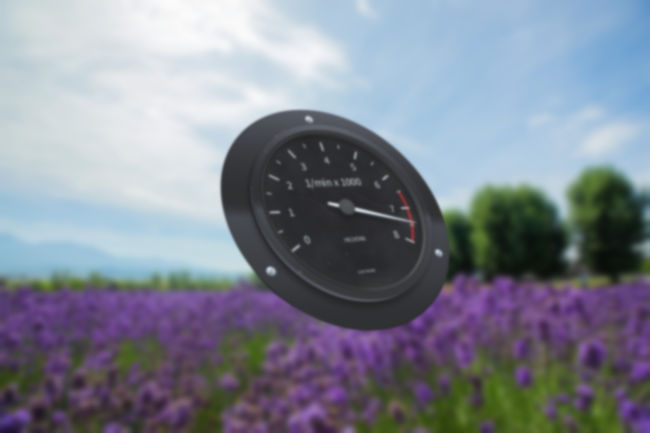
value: {"value": 7500, "unit": "rpm"}
